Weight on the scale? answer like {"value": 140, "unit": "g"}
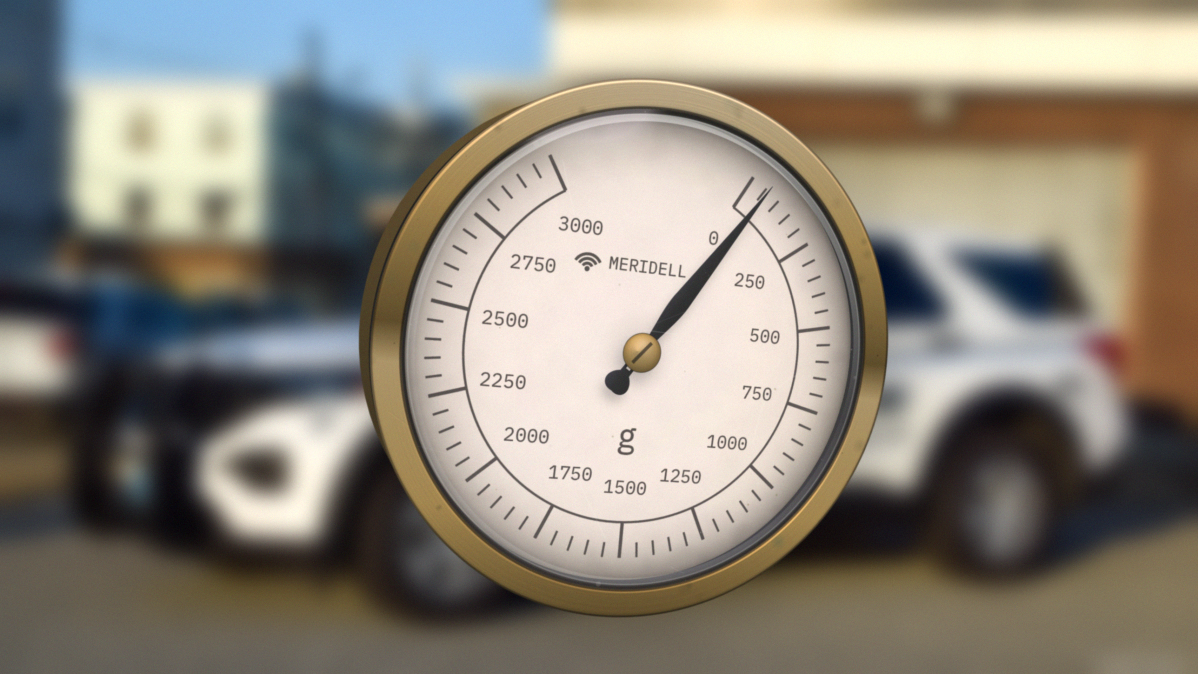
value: {"value": 50, "unit": "g"}
